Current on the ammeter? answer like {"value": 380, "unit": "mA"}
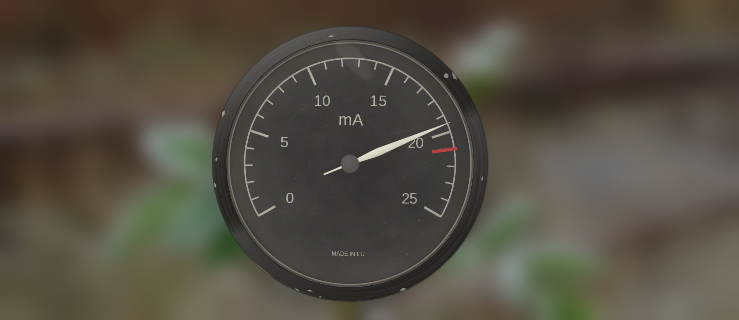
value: {"value": 19.5, "unit": "mA"}
